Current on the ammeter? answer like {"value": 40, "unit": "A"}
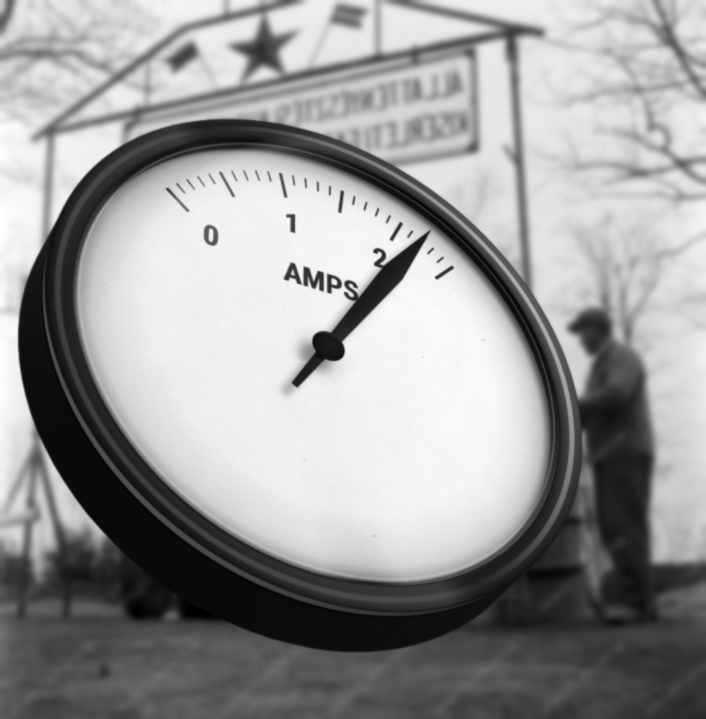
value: {"value": 2.2, "unit": "A"}
